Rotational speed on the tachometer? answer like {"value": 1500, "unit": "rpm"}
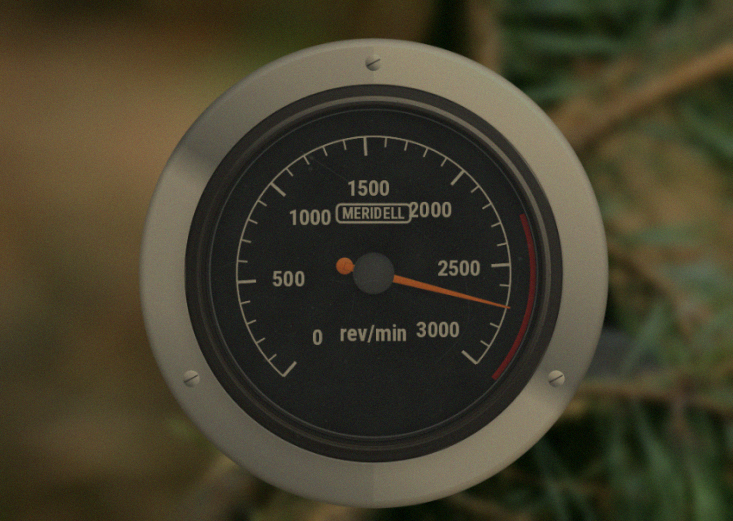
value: {"value": 2700, "unit": "rpm"}
